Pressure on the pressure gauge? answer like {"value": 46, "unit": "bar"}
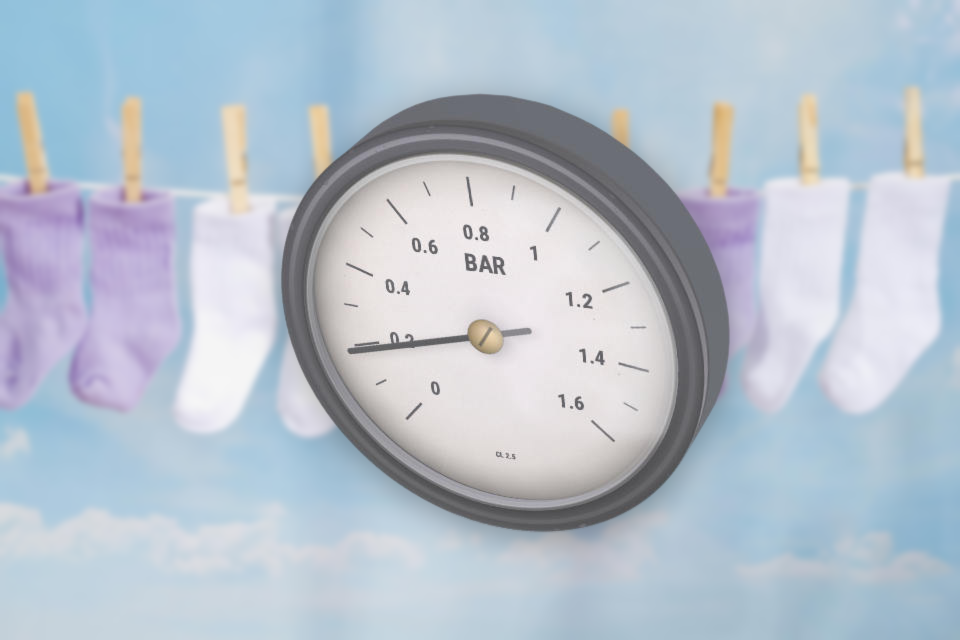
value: {"value": 0.2, "unit": "bar"}
